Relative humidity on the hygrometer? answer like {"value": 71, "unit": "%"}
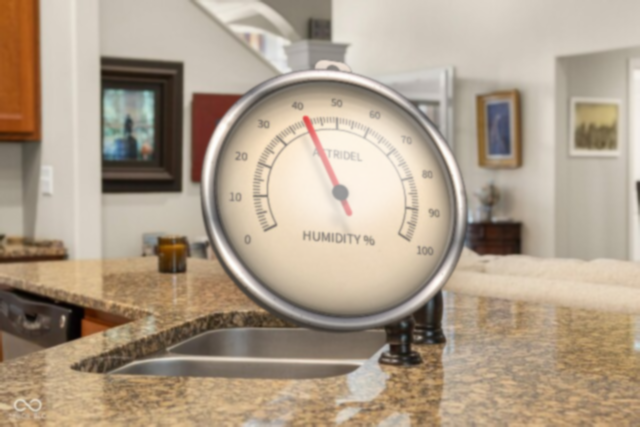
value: {"value": 40, "unit": "%"}
